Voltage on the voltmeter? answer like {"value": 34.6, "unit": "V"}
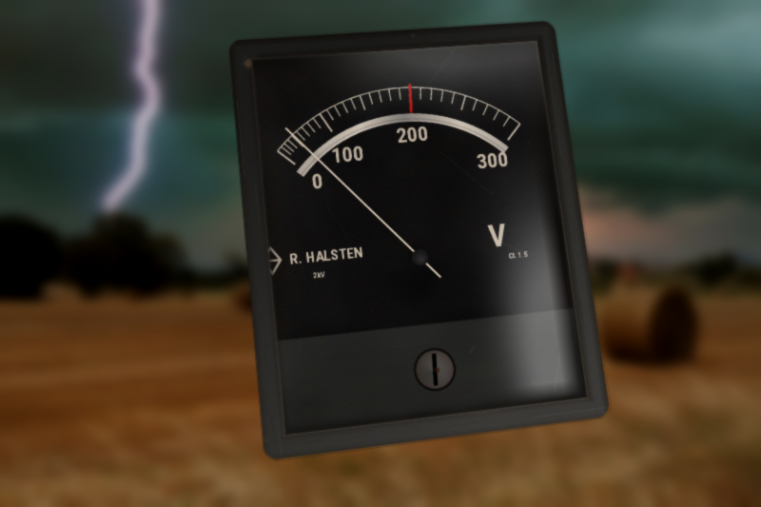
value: {"value": 50, "unit": "V"}
